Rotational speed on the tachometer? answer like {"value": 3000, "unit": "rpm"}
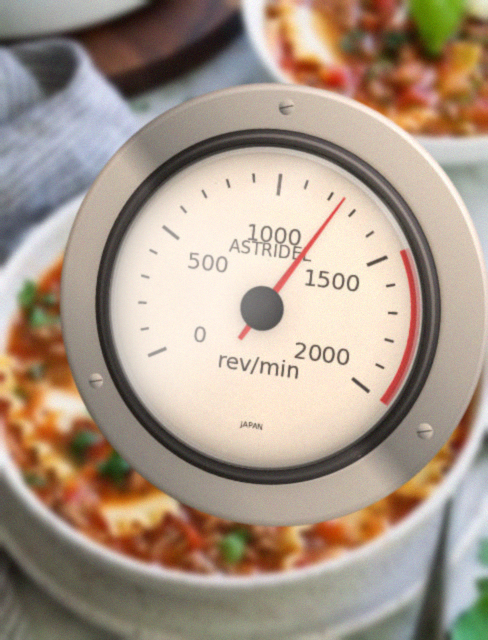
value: {"value": 1250, "unit": "rpm"}
